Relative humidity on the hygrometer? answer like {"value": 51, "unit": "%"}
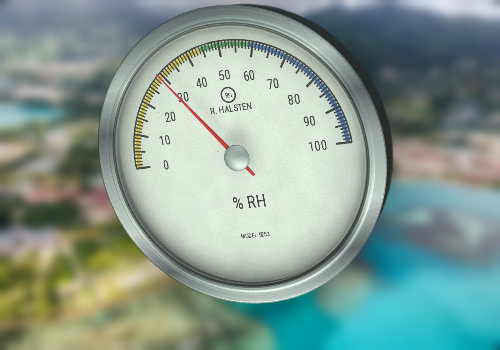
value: {"value": 30, "unit": "%"}
